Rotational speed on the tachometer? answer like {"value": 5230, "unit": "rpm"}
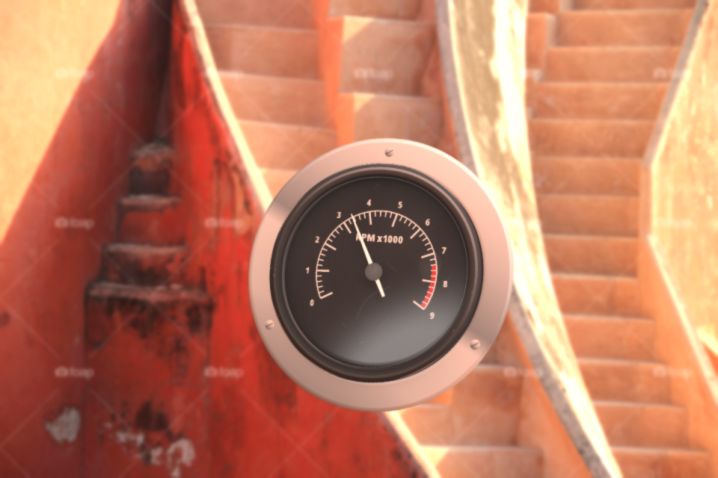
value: {"value": 3400, "unit": "rpm"}
